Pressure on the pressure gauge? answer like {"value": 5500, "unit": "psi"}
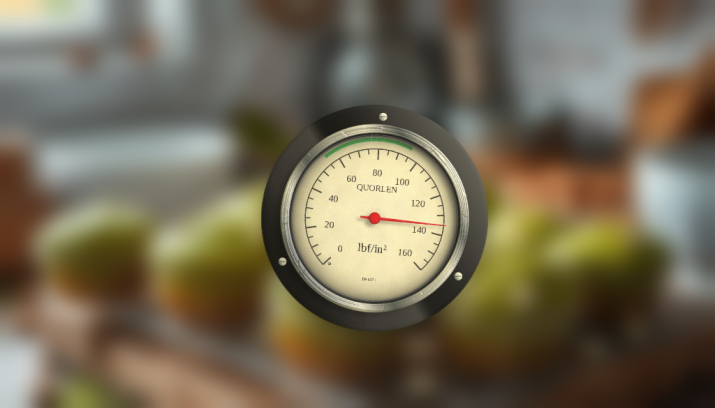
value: {"value": 135, "unit": "psi"}
